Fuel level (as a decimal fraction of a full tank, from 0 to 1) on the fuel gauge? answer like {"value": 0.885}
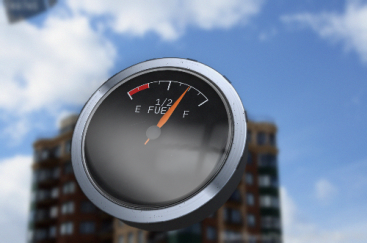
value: {"value": 0.75}
